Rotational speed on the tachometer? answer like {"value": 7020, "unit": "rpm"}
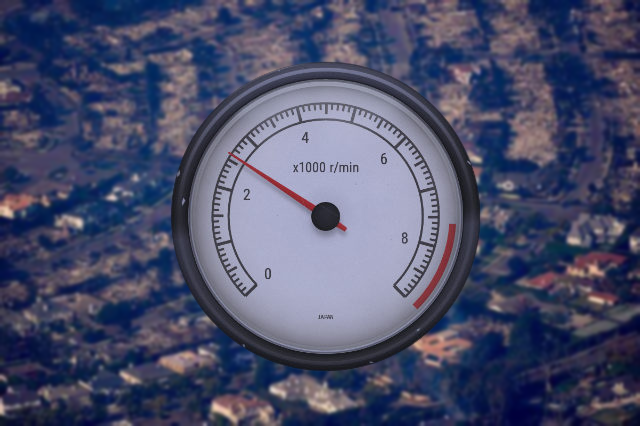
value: {"value": 2600, "unit": "rpm"}
